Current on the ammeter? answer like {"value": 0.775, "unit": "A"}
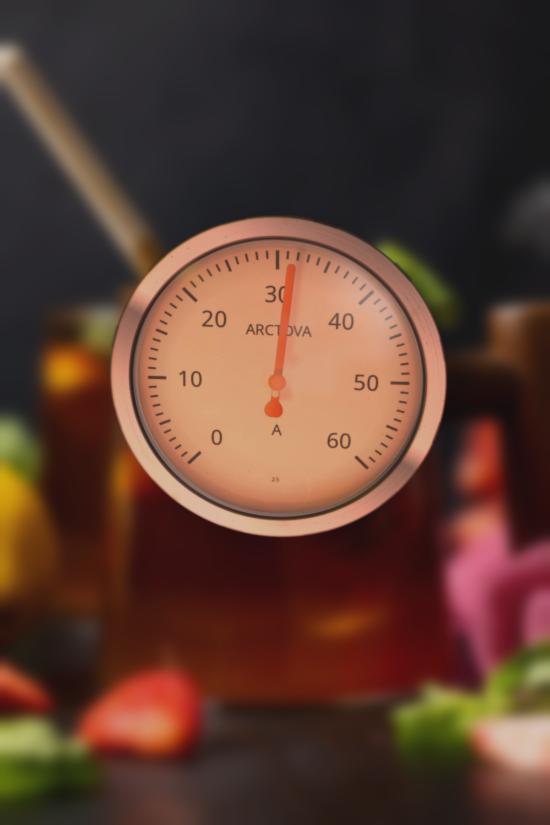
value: {"value": 31.5, "unit": "A"}
